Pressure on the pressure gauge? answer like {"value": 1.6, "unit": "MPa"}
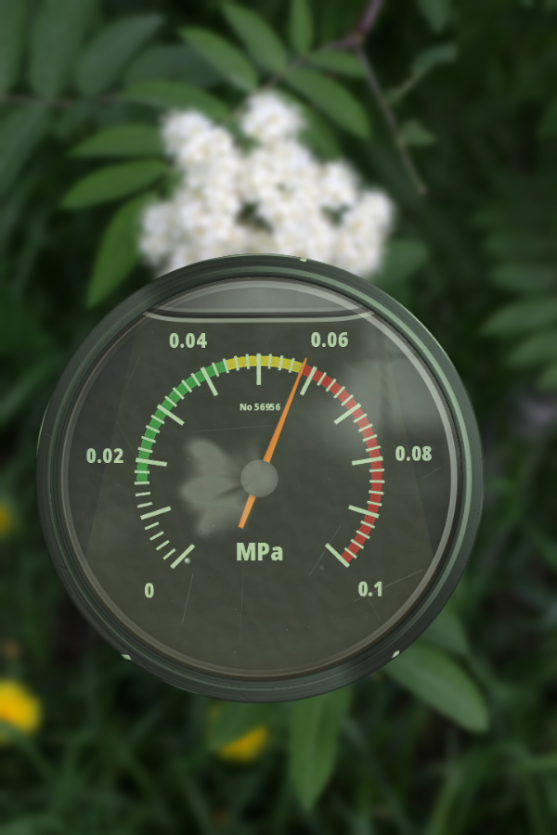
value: {"value": 0.058, "unit": "MPa"}
